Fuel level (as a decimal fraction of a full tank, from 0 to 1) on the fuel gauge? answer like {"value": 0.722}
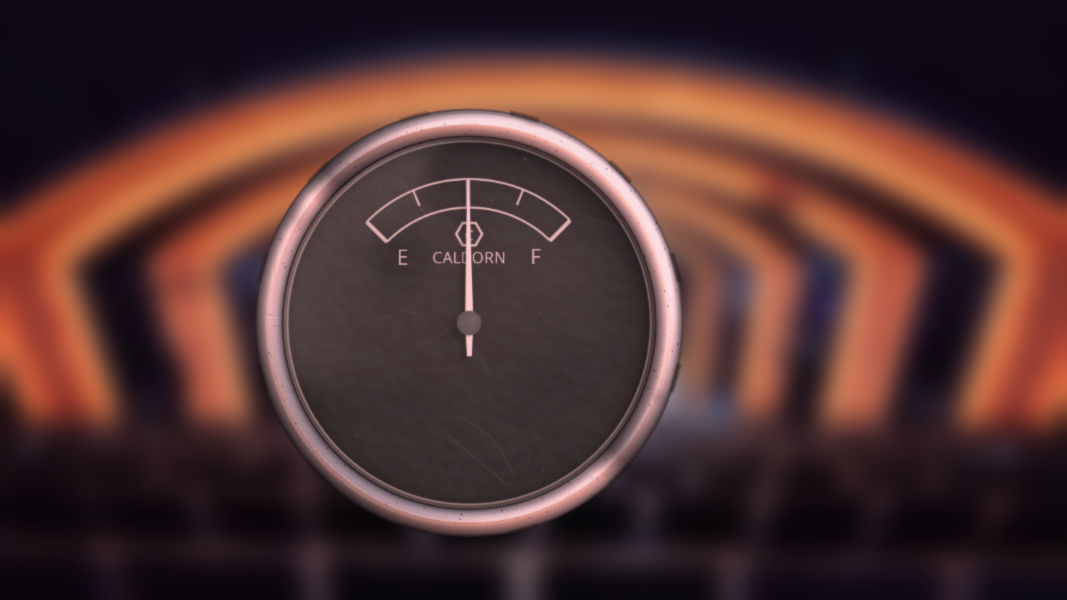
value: {"value": 0.5}
